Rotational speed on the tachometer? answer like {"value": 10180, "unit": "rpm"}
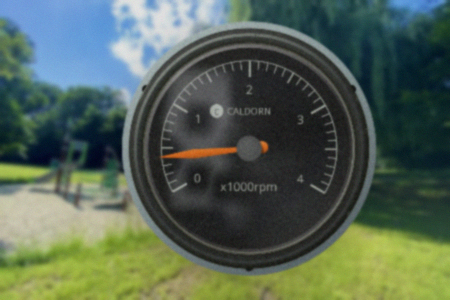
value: {"value": 400, "unit": "rpm"}
